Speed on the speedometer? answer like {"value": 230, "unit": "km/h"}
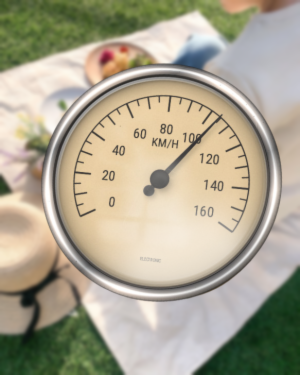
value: {"value": 105, "unit": "km/h"}
